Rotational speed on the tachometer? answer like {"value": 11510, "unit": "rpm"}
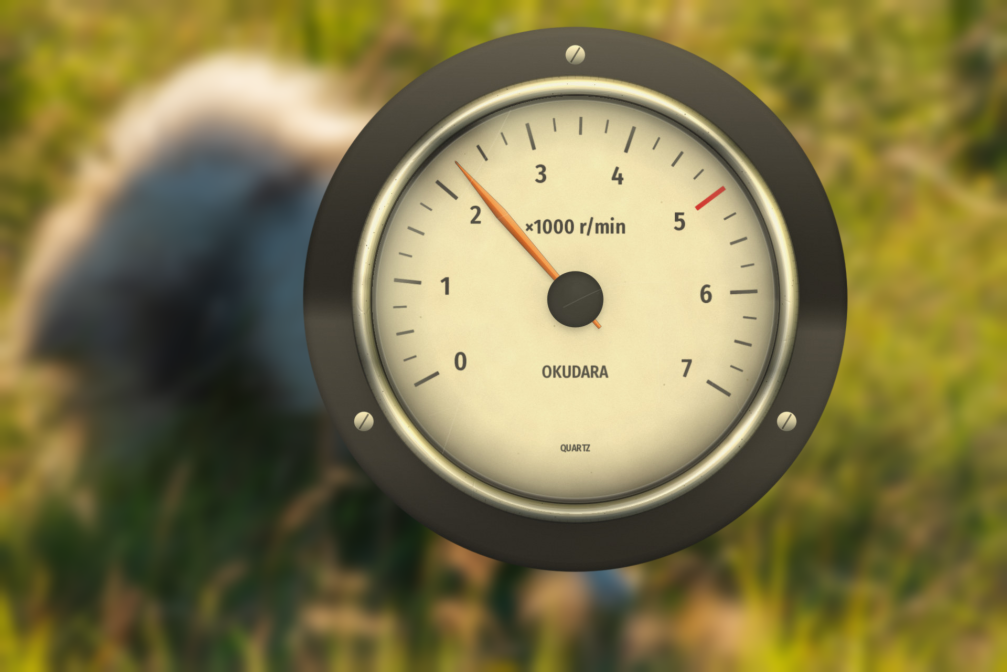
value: {"value": 2250, "unit": "rpm"}
